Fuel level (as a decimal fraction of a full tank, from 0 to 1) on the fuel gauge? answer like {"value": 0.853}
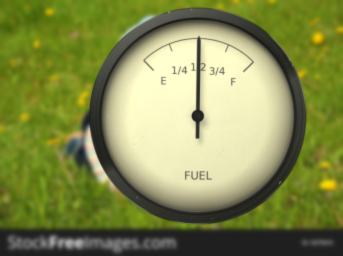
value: {"value": 0.5}
